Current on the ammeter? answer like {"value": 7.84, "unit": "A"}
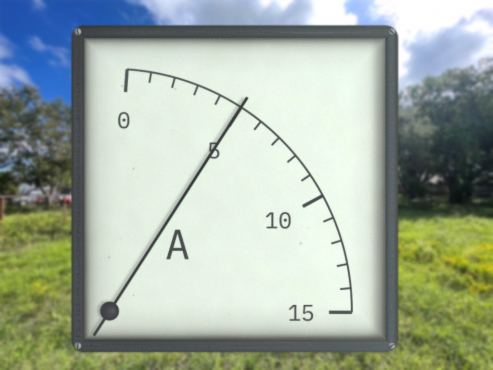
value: {"value": 5, "unit": "A"}
